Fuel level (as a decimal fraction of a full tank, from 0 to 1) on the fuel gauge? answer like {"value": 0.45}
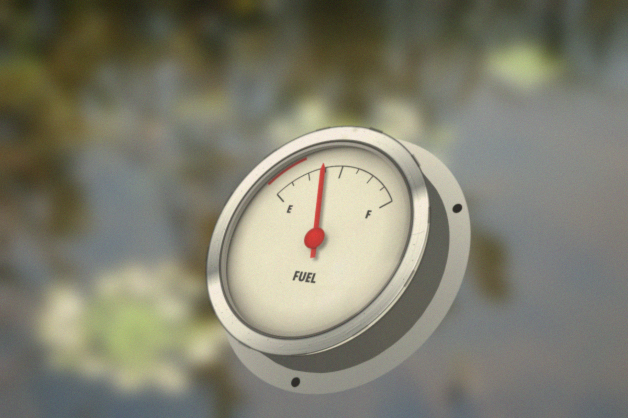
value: {"value": 0.375}
